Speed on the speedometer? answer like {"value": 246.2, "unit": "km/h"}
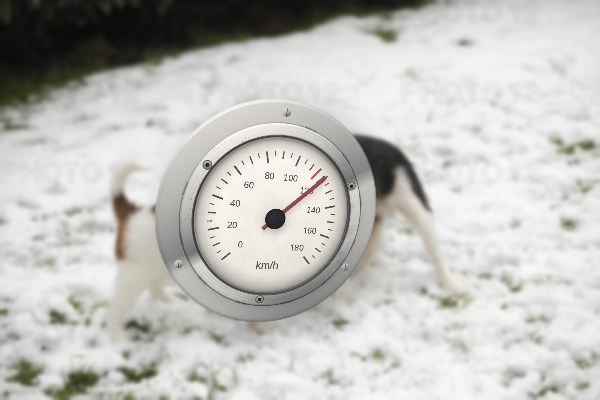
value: {"value": 120, "unit": "km/h"}
